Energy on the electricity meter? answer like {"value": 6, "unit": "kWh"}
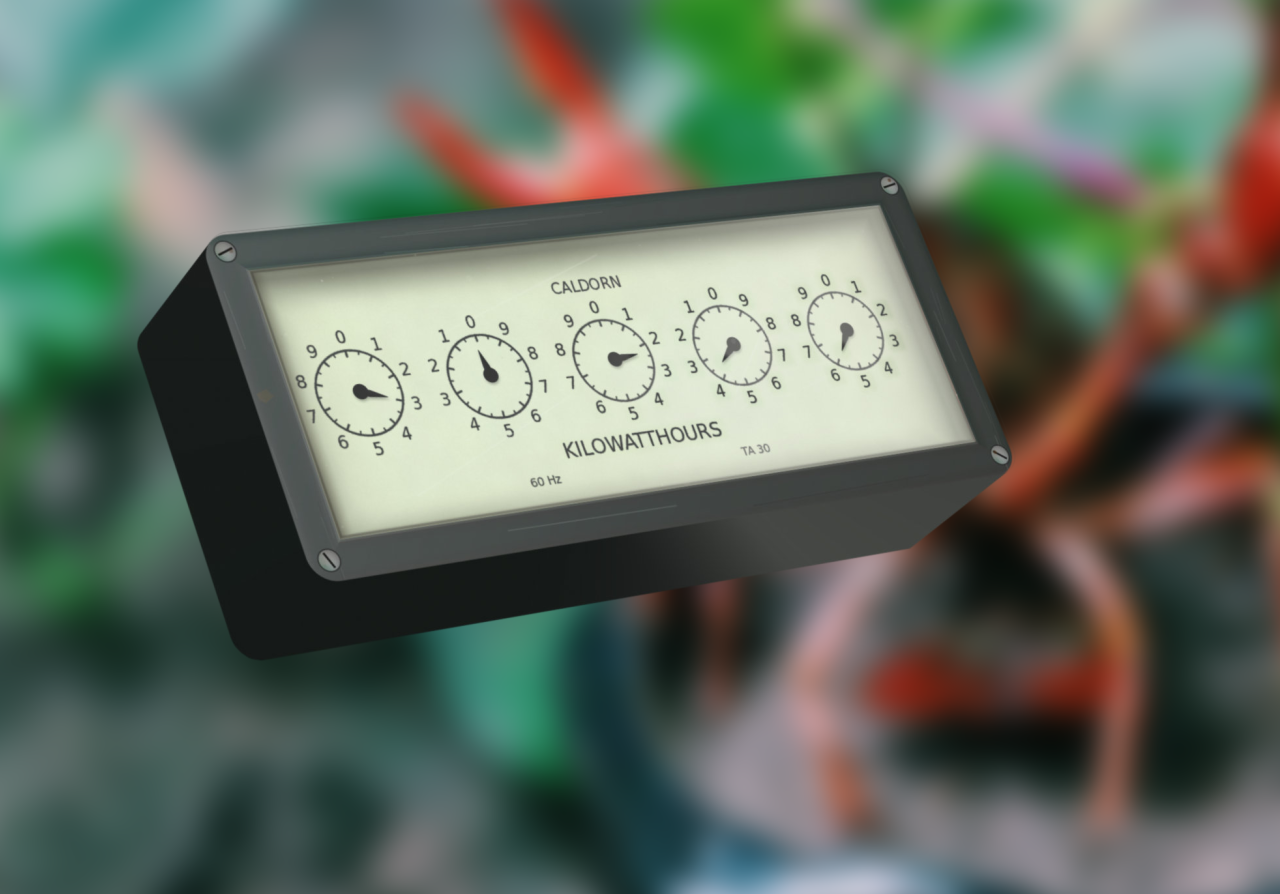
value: {"value": 30236, "unit": "kWh"}
